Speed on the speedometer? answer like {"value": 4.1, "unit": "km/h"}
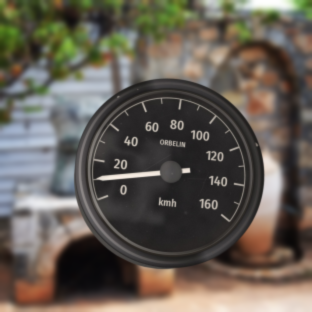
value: {"value": 10, "unit": "km/h"}
